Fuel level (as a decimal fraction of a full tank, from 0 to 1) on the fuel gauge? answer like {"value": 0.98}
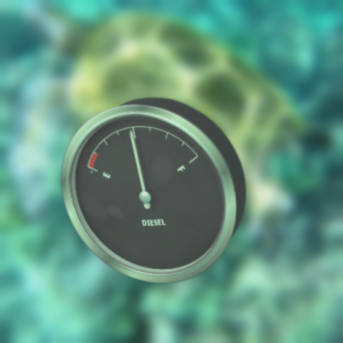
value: {"value": 0.5}
